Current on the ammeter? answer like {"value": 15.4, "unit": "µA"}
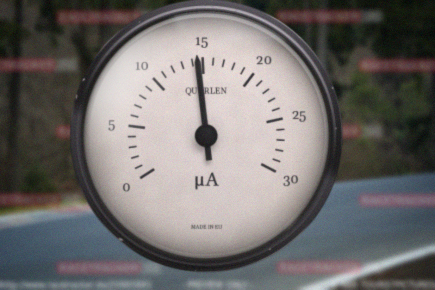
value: {"value": 14.5, "unit": "µA"}
